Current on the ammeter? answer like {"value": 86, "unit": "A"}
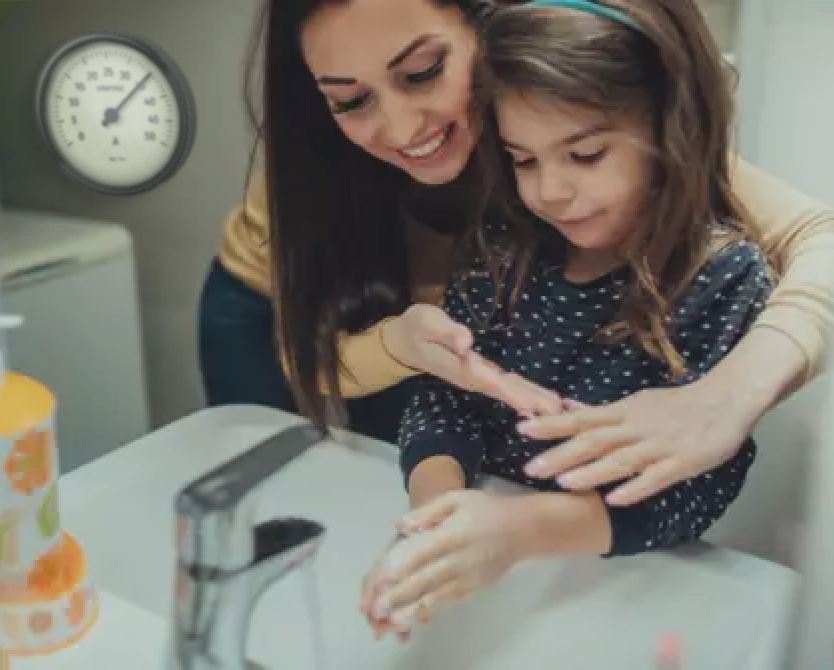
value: {"value": 35, "unit": "A"}
